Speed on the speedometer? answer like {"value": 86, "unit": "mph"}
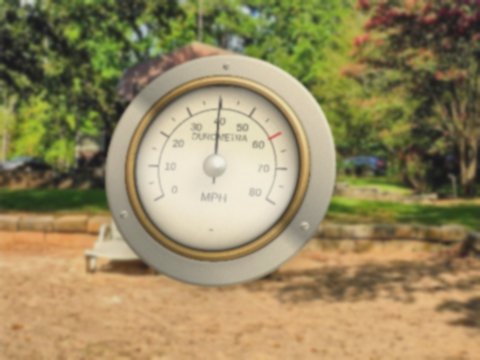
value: {"value": 40, "unit": "mph"}
